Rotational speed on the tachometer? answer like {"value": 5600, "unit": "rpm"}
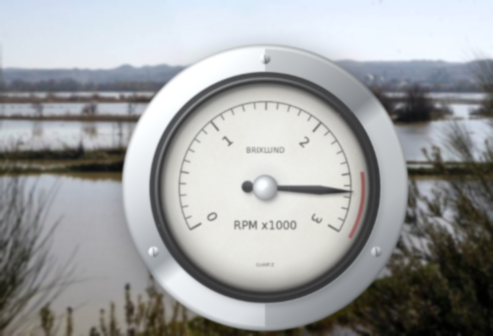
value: {"value": 2650, "unit": "rpm"}
